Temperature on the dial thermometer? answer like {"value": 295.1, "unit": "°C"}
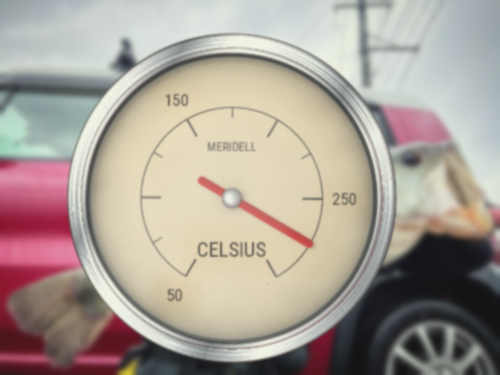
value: {"value": 275, "unit": "°C"}
